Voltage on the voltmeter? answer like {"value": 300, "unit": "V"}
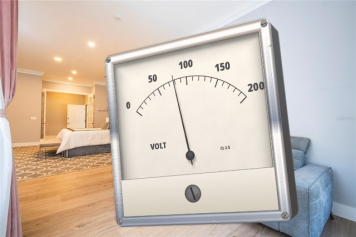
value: {"value": 80, "unit": "V"}
